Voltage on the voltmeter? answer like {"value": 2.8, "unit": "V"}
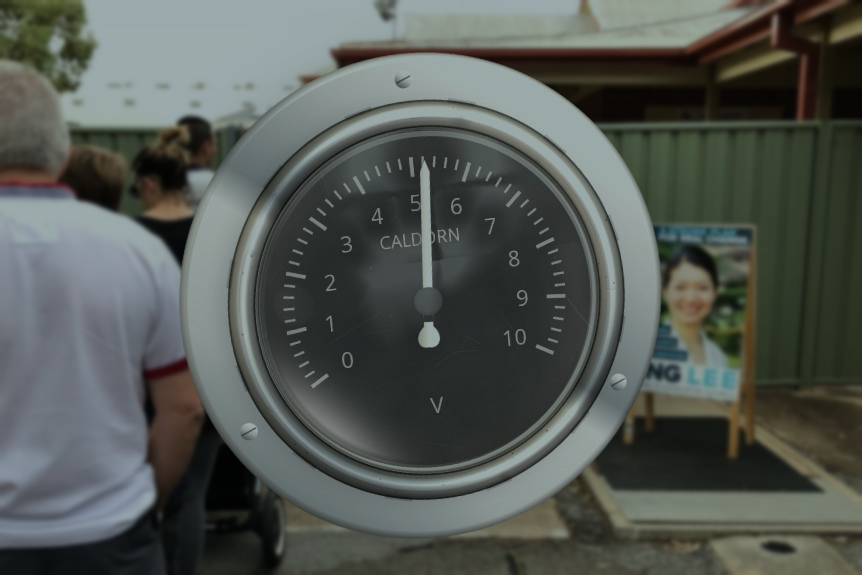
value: {"value": 5.2, "unit": "V"}
